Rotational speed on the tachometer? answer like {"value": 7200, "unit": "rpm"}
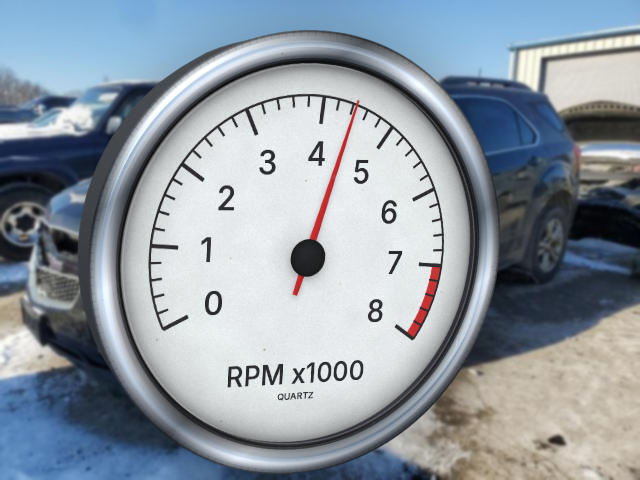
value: {"value": 4400, "unit": "rpm"}
